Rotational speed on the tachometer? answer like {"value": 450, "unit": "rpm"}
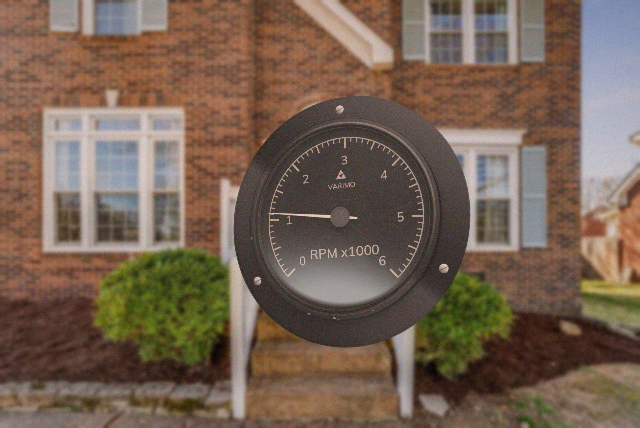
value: {"value": 1100, "unit": "rpm"}
